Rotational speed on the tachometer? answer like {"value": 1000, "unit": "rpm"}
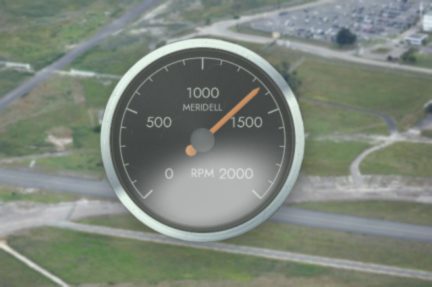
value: {"value": 1350, "unit": "rpm"}
